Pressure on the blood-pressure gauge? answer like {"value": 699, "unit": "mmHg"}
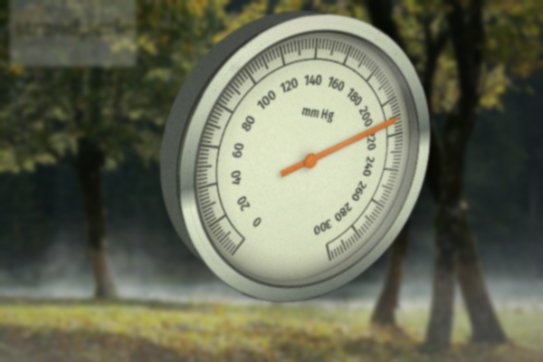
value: {"value": 210, "unit": "mmHg"}
